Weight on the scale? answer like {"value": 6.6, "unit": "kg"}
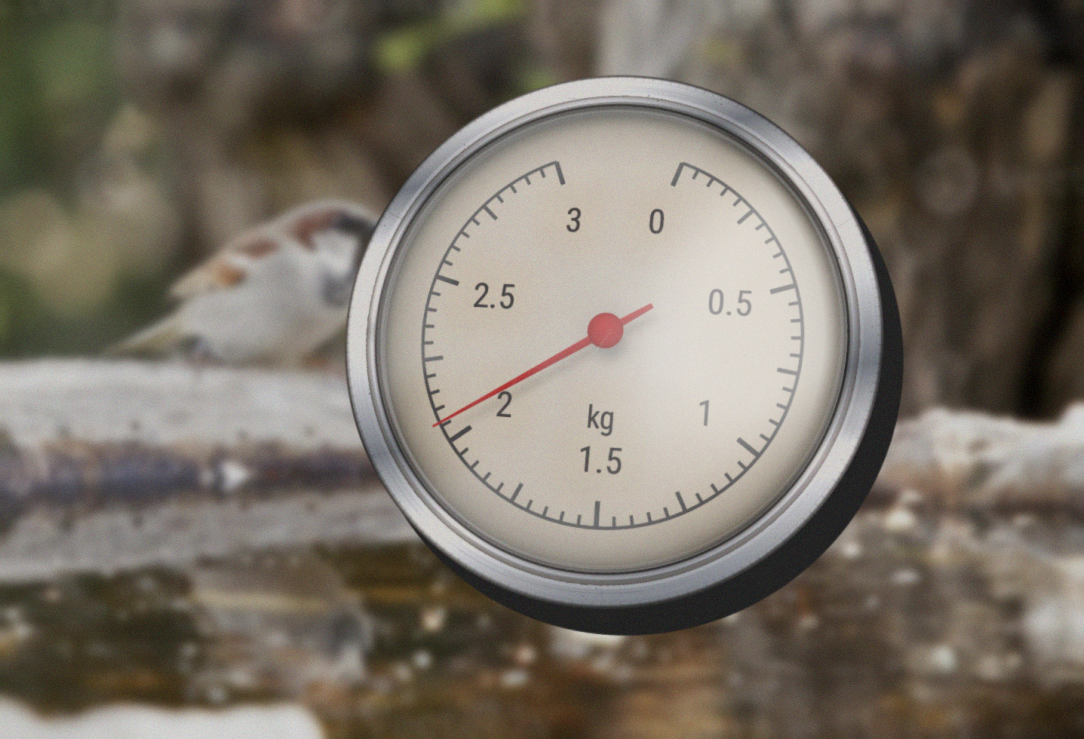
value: {"value": 2.05, "unit": "kg"}
